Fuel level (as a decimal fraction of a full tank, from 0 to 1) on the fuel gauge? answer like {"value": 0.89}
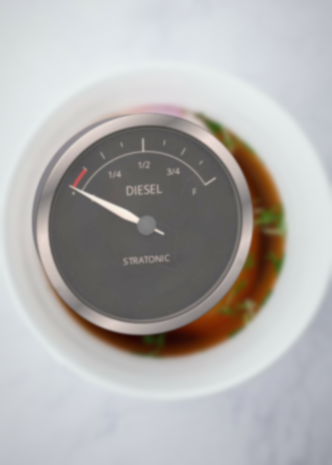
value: {"value": 0}
